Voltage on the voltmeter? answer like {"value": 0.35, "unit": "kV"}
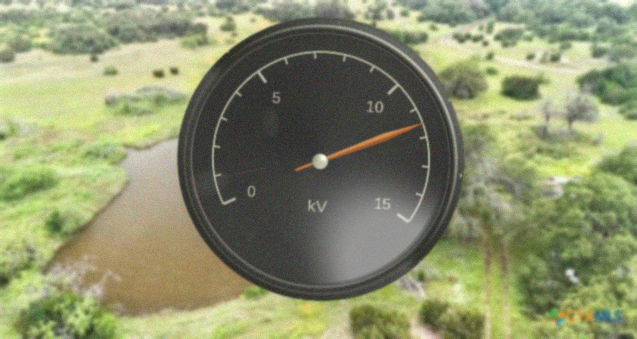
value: {"value": 11.5, "unit": "kV"}
